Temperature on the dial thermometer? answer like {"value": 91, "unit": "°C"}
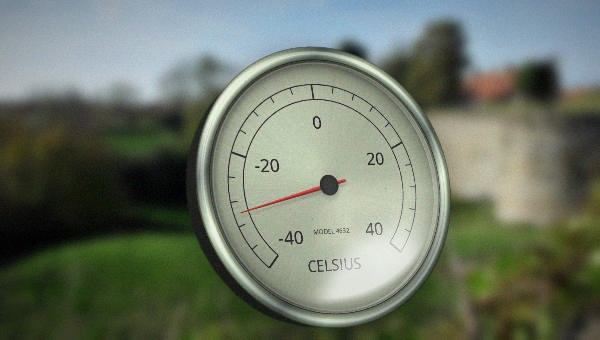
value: {"value": -30, "unit": "°C"}
